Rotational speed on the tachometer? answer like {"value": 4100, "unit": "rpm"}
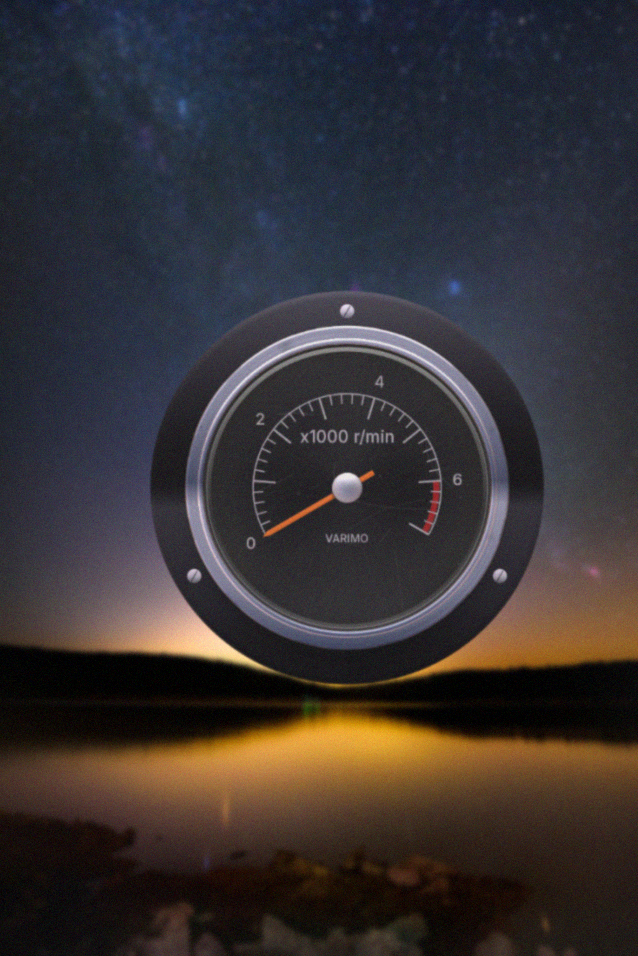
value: {"value": 0, "unit": "rpm"}
